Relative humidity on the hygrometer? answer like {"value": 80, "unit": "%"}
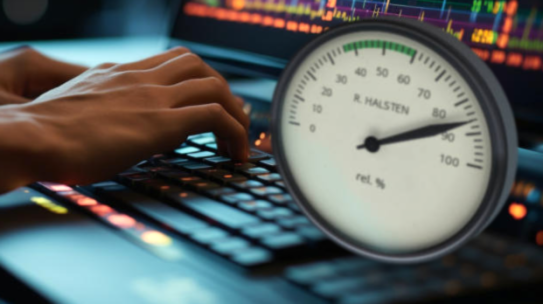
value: {"value": 86, "unit": "%"}
